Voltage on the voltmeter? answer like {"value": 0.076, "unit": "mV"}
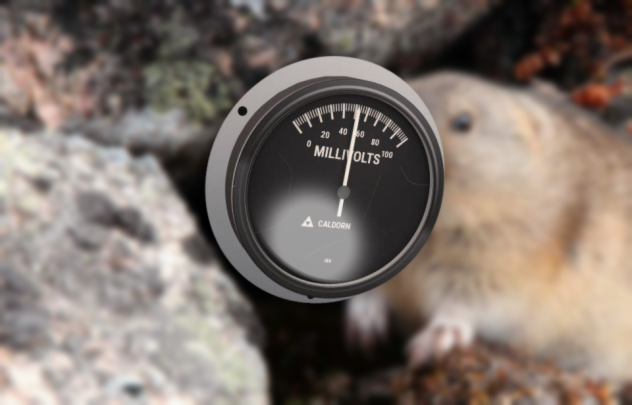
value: {"value": 50, "unit": "mV"}
